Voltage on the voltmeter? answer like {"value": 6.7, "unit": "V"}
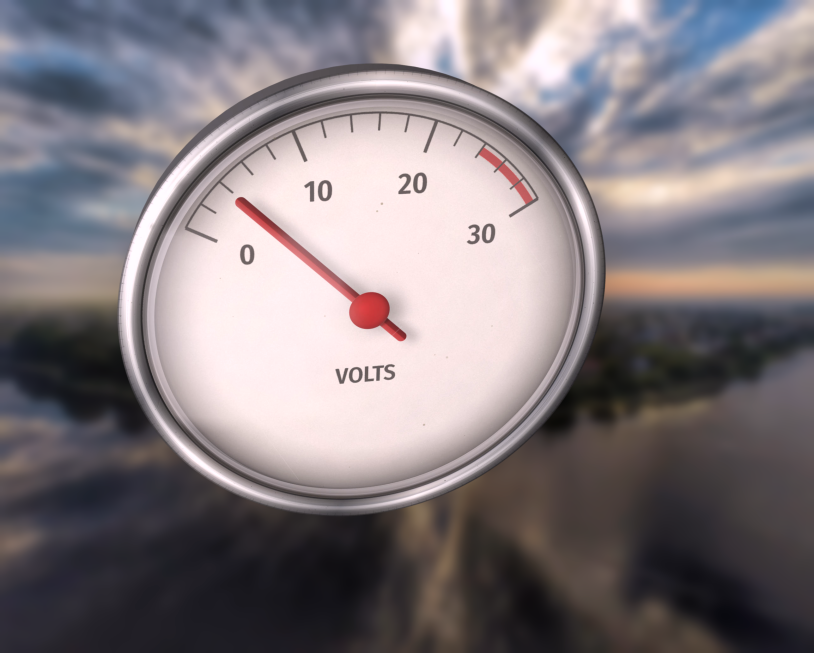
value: {"value": 4, "unit": "V"}
